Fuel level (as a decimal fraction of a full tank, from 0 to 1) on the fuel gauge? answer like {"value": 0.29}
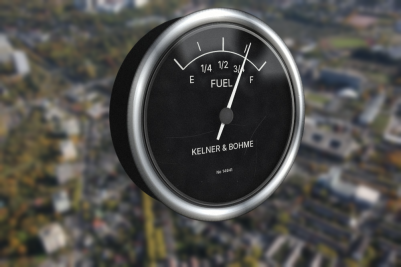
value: {"value": 0.75}
